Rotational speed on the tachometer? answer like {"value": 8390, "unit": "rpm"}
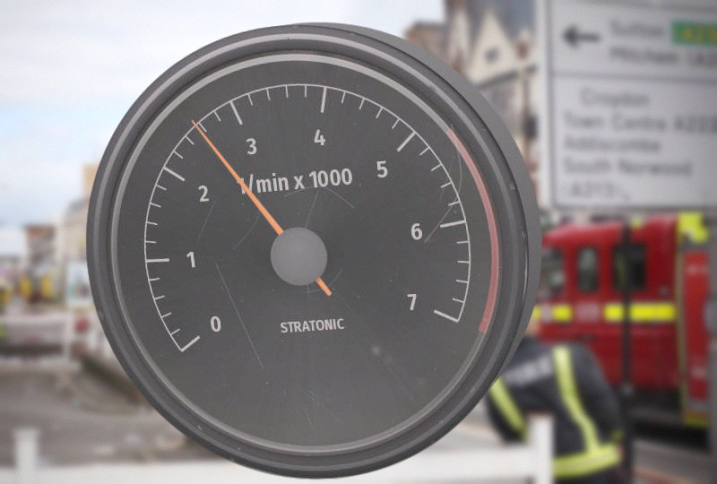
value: {"value": 2600, "unit": "rpm"}
